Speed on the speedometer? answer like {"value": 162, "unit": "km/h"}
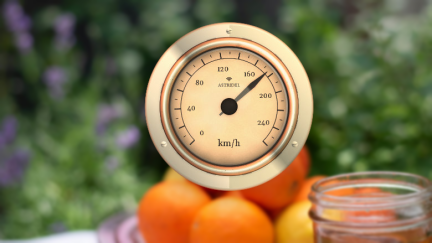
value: {"value": 175, "unit": "km/h"}
